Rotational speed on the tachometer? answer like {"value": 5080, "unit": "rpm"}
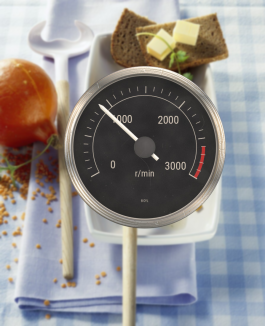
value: {"value": 900, "unit": "rpm"}
